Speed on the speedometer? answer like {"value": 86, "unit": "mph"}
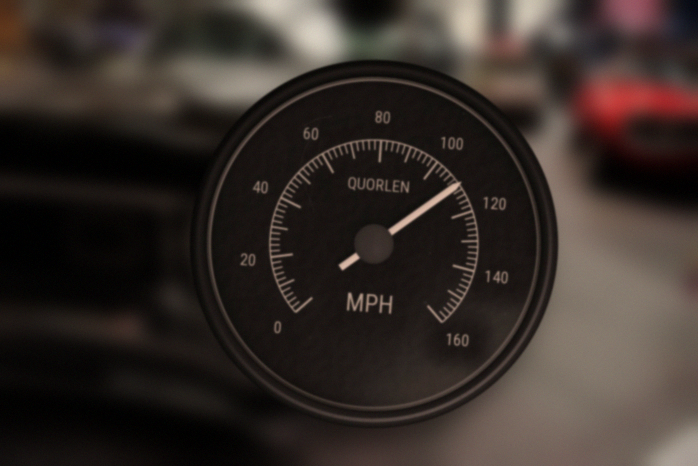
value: {"value": 110, "unit": "mph"}
